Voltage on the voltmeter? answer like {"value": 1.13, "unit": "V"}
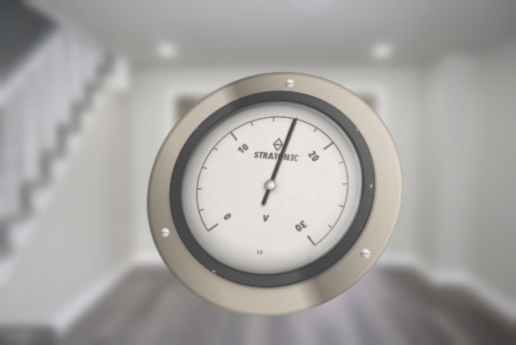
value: {"value": 16, "unit": "V"}
